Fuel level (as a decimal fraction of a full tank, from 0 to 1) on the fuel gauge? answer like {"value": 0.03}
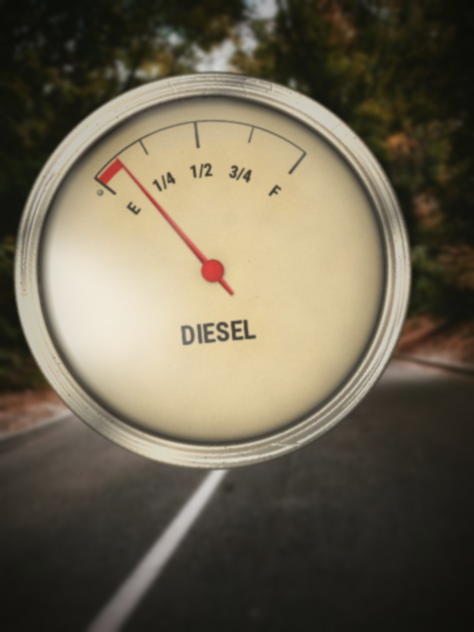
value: {"value": 0.125}
